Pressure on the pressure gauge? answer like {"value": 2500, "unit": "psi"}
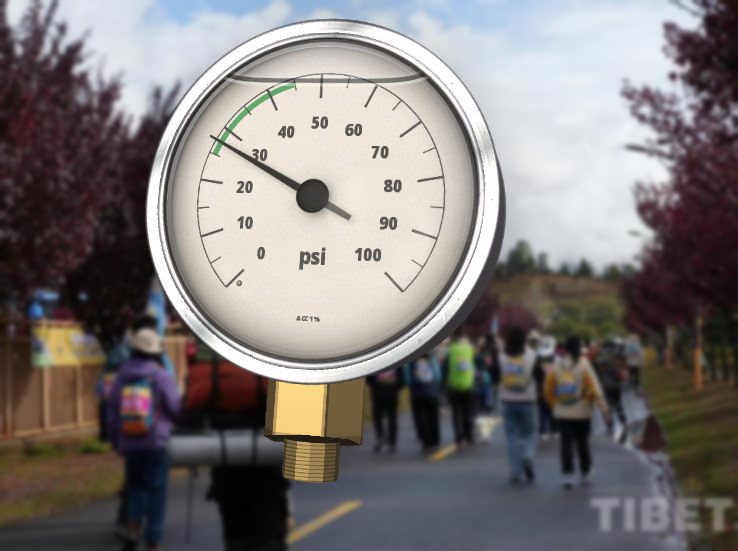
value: {"value": 27.5, "unit": "psi"}
